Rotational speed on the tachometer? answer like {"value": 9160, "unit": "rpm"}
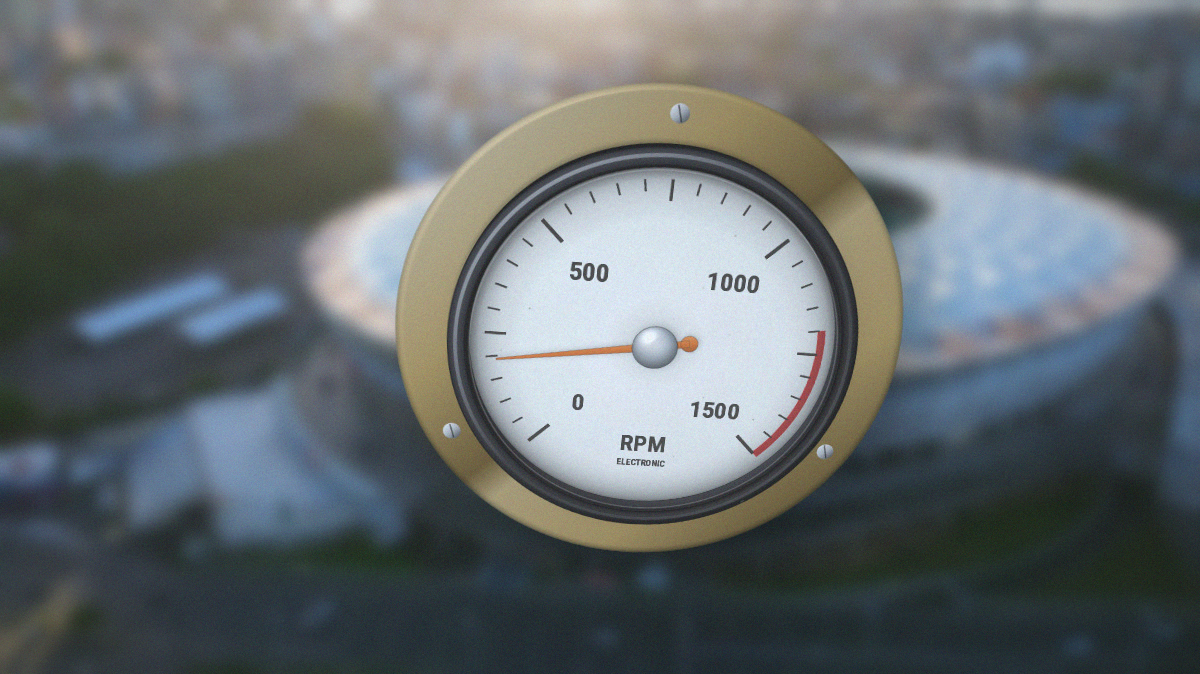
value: {"value": 200, "unit": "rpm"}
